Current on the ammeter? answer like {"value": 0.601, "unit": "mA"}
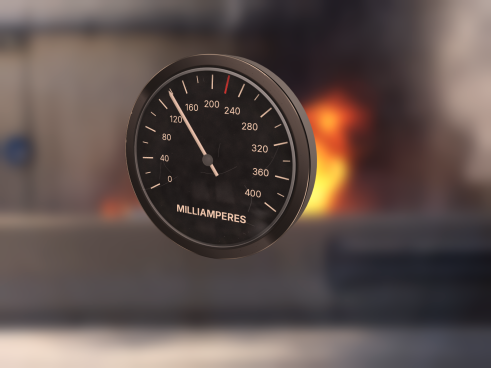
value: {"value": 140, "unit": "mA"}
